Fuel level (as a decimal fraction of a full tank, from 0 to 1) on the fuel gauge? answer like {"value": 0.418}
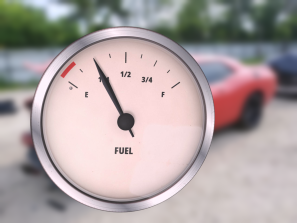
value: {"value": 0.25}
